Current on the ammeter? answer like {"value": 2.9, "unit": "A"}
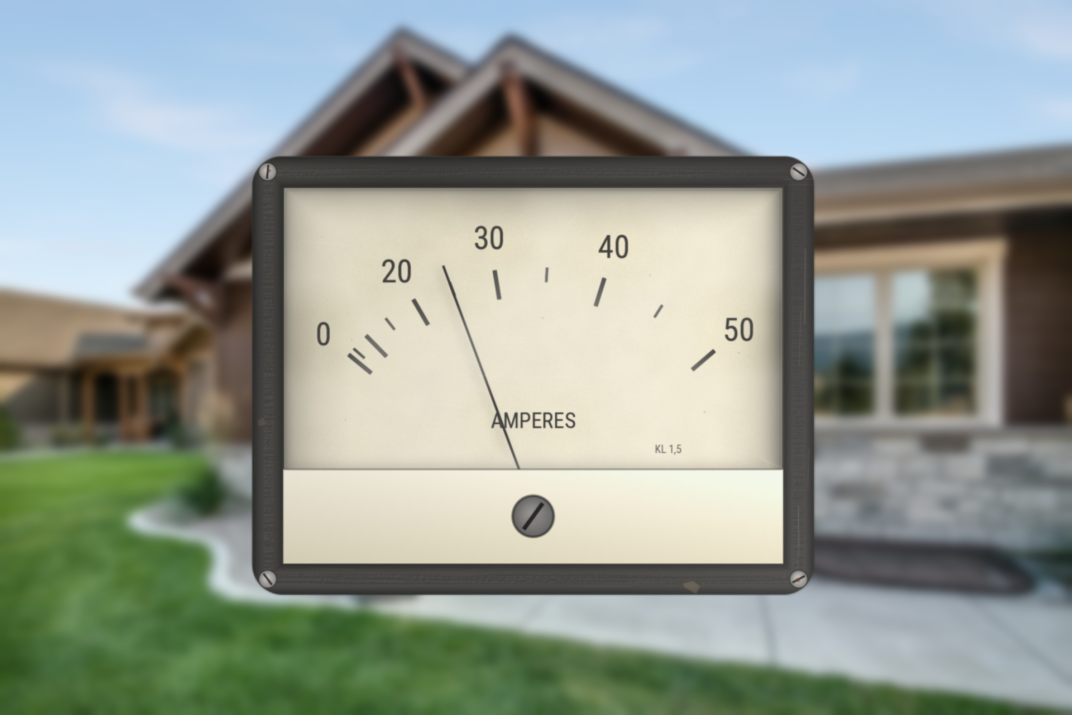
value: {"value": 25, "unit": "A"}
